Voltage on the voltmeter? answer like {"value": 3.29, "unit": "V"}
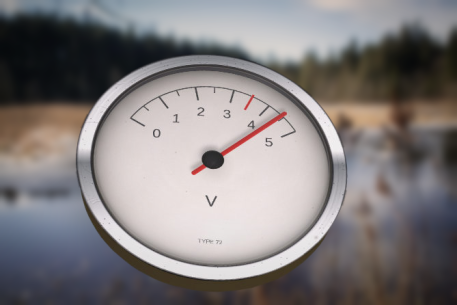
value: {"value": 4.5, "unit": "V"}
